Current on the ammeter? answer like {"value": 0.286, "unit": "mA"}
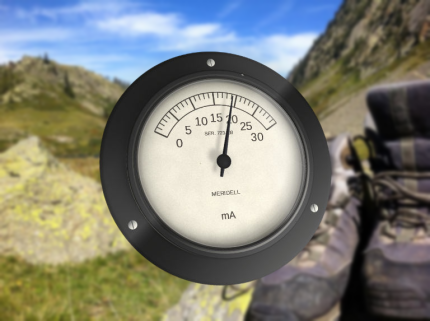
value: {"value": 19, "unit": "mA"}
